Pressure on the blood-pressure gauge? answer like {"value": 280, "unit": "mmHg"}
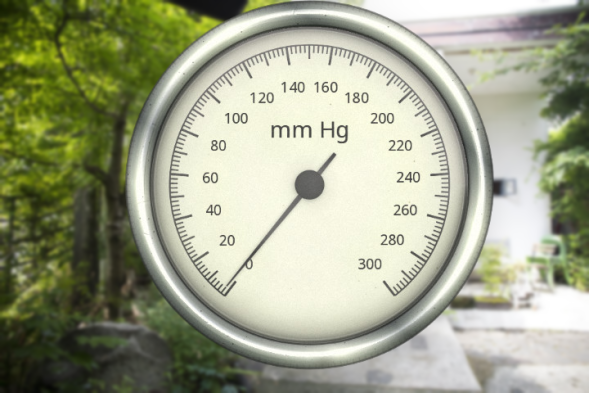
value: {"value": 2, "unit": "mmHg"}
